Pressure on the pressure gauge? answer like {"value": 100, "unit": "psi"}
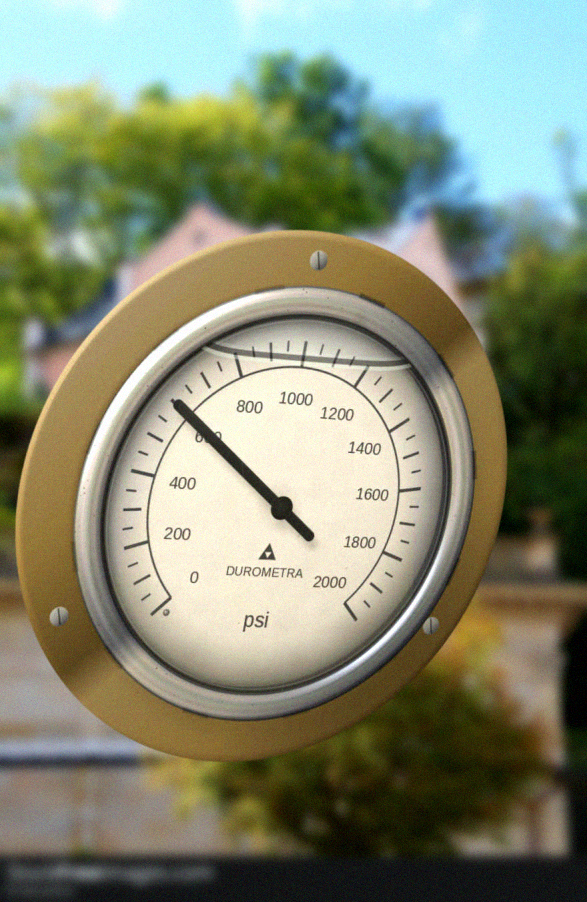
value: {"value": 600, "unit": "psi"}
